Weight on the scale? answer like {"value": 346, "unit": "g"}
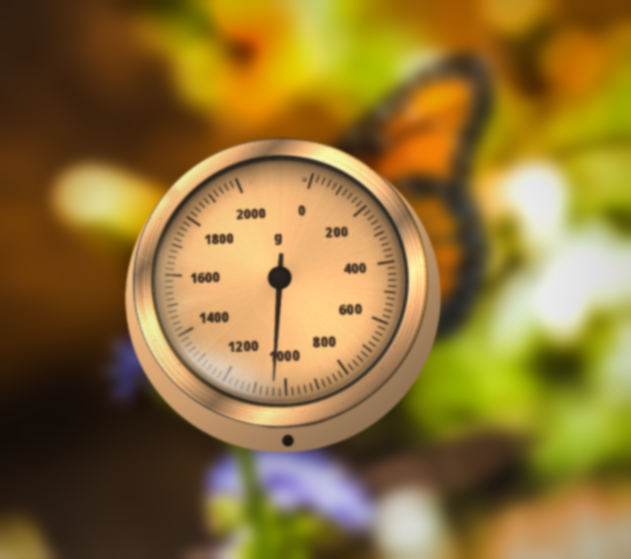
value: {"value": 1040, "unit": "g"}
